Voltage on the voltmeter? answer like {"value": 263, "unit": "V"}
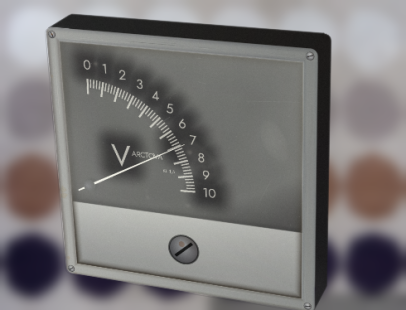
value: {"value": 7, "unit": "V"}
